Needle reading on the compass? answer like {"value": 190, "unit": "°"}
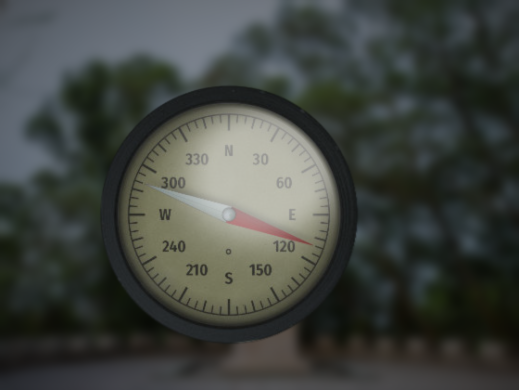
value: {"value": 110, "unit": "°"}
